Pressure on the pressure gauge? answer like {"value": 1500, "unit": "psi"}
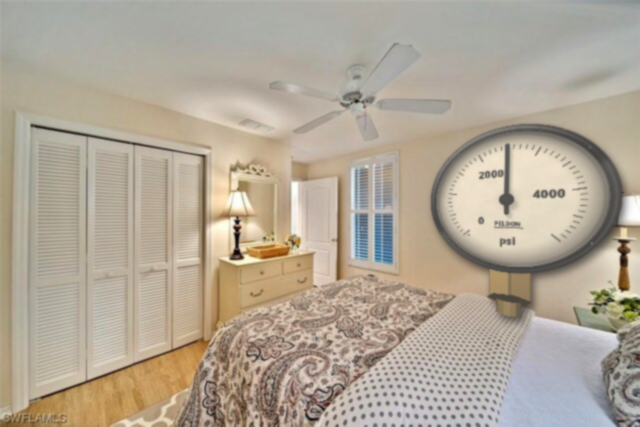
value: {"value": 2500, "unit": "psi"}
